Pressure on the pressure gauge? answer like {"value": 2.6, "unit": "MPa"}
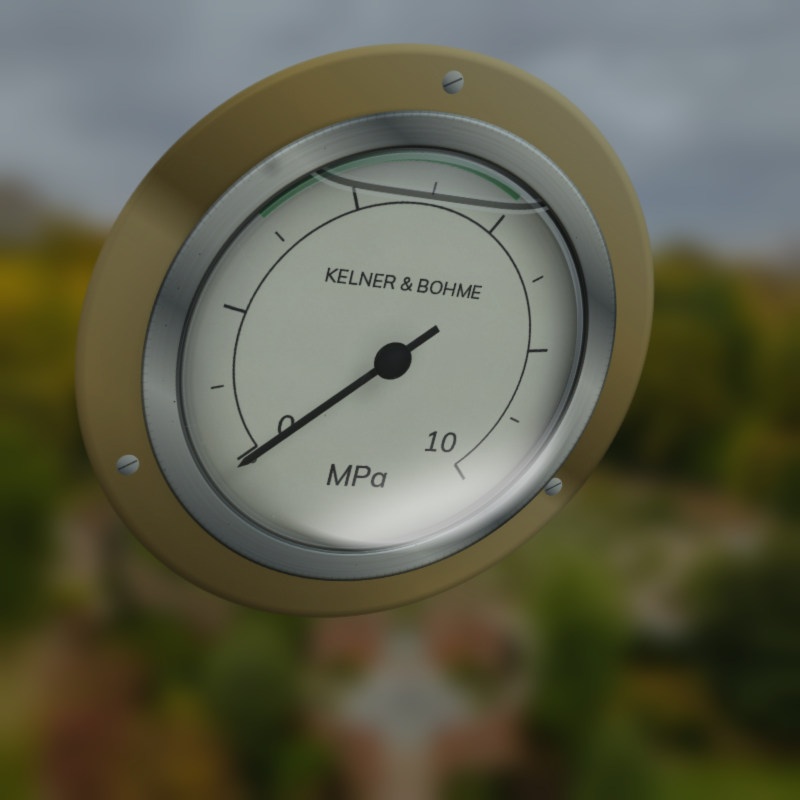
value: {"value": 0, "unit": "MPa"}
